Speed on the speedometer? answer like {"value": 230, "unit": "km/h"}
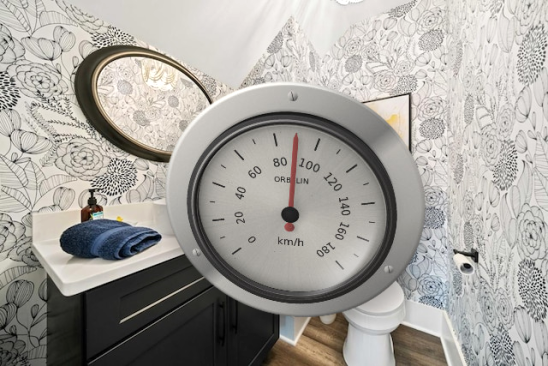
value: {"value": 90, "unit": "km/h"}
